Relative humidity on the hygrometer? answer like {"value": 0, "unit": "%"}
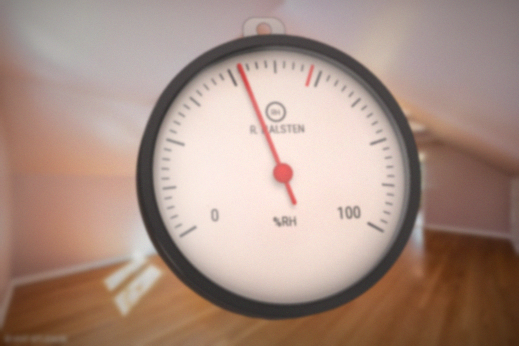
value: {"value": 42, "unit": "%"}
